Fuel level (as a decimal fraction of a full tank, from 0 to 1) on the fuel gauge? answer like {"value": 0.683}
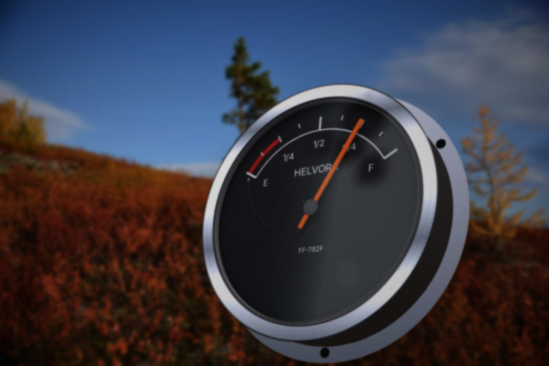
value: {"value": 0.75}
